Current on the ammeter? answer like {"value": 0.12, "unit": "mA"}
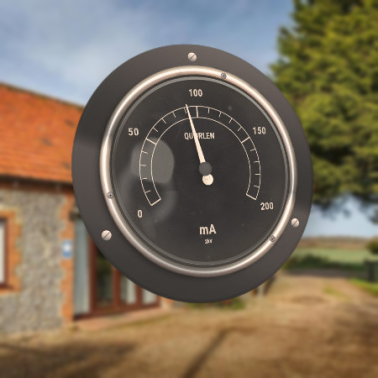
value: {"value": 90, "unit": "mA"}
